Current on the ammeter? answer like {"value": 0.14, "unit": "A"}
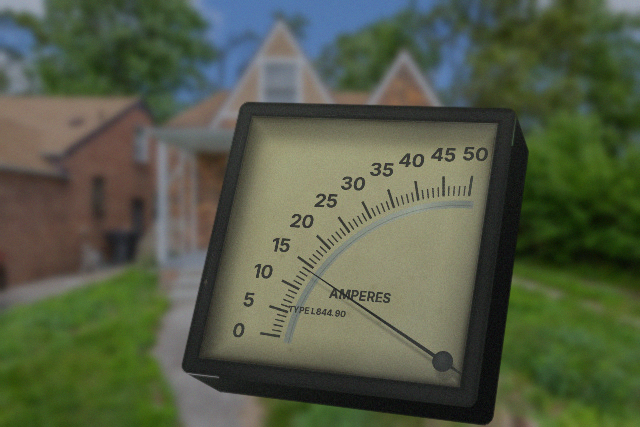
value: {"value": 14, "unit": "A"}
